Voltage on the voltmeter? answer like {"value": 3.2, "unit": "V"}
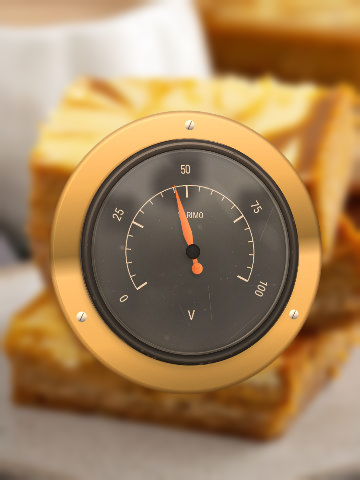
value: {"value": 45, "unit": "V"}
